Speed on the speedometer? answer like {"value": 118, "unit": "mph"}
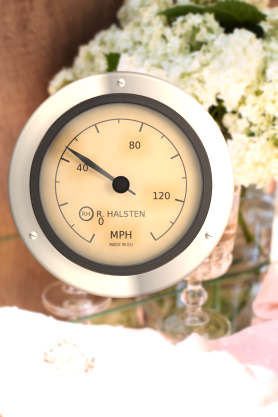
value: {"value": 45, "unit": "mph"}
